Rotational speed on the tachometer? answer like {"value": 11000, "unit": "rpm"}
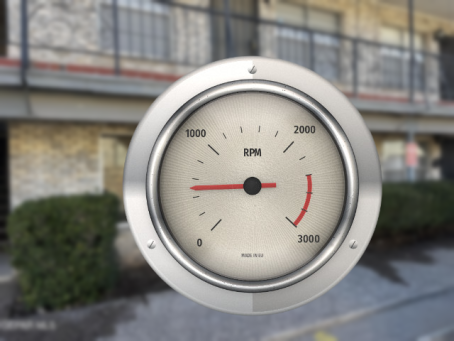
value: {"value": 500, "unit": "rpm"}
